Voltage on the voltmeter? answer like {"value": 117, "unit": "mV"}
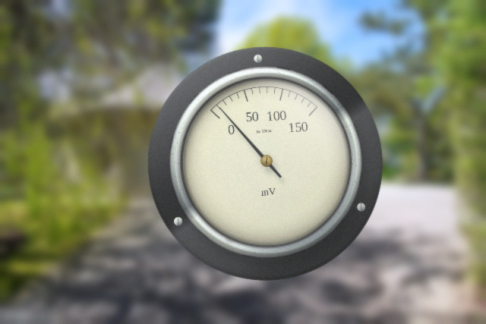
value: {"value": 10, "unit": "mV"}
